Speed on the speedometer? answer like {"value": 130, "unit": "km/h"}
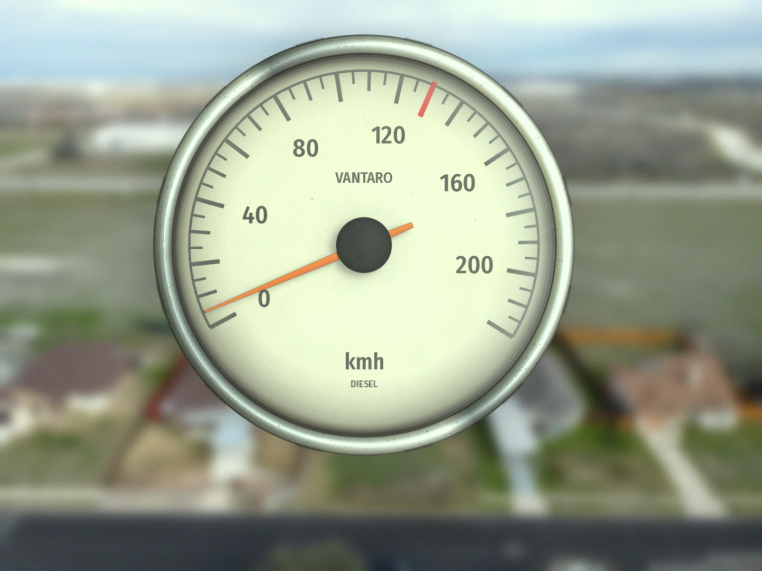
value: {"value": 5, "unit": "km/h"}
